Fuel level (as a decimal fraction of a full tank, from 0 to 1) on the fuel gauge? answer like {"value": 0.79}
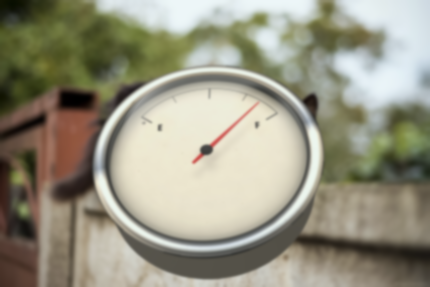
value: {"value": 0.875}
